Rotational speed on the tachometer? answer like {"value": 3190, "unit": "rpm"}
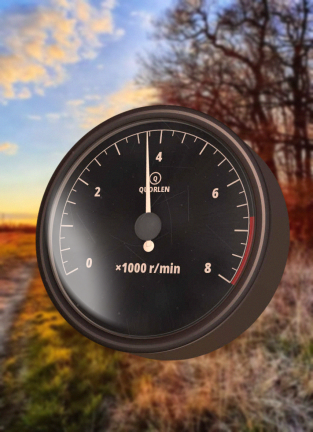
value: {"value": 3750, "unit": "rpm"}
